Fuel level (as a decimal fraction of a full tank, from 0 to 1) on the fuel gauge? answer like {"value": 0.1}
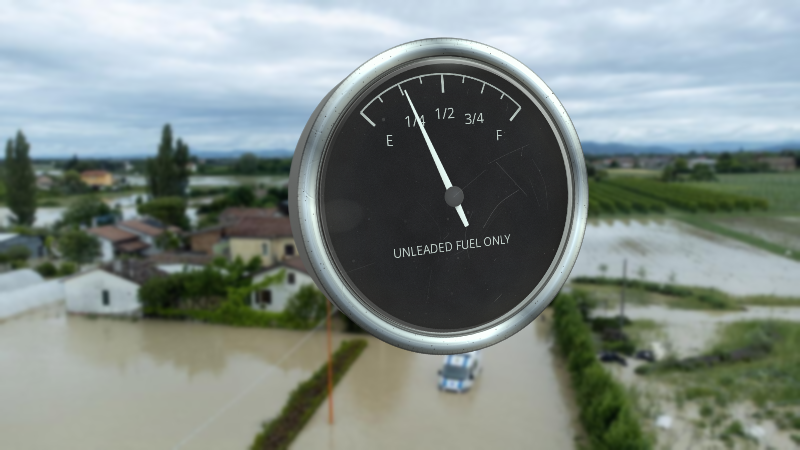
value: {"value": 0.25}
